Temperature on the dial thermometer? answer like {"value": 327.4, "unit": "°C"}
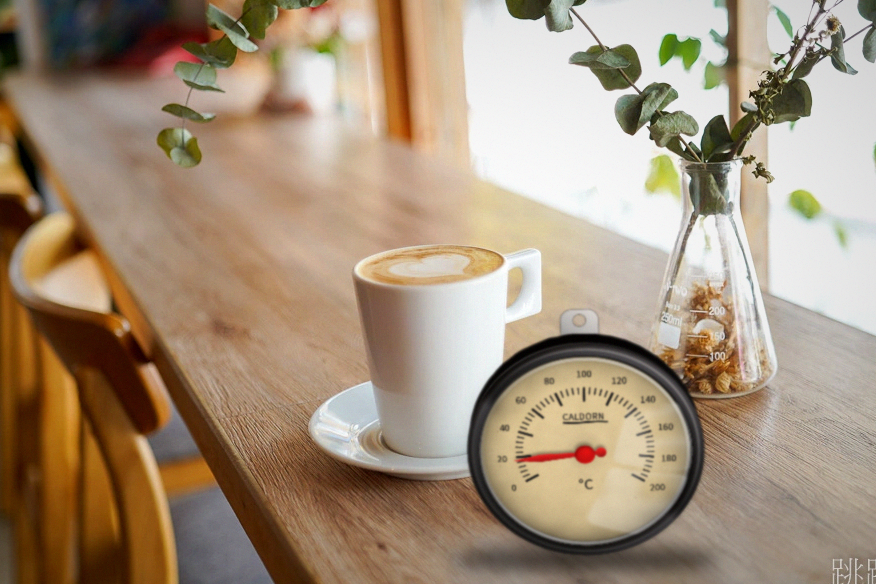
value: {"value": 20, "unit": "°C"}
